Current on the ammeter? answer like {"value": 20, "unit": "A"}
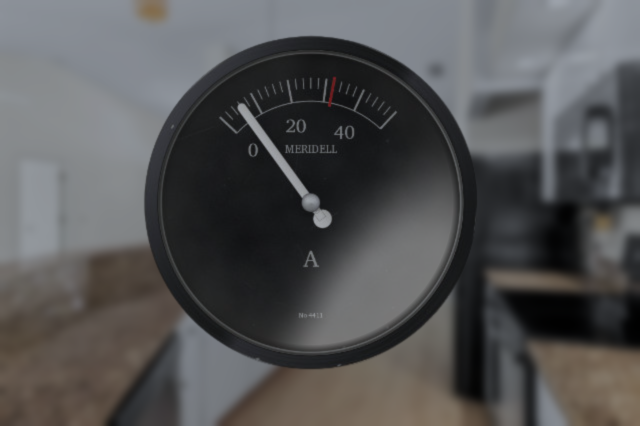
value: {"value": 6, "unit": "A"}
